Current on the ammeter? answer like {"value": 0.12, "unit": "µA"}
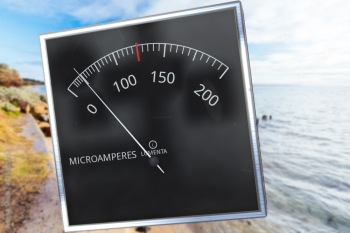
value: {"value": 50, "unit": "µA"}
